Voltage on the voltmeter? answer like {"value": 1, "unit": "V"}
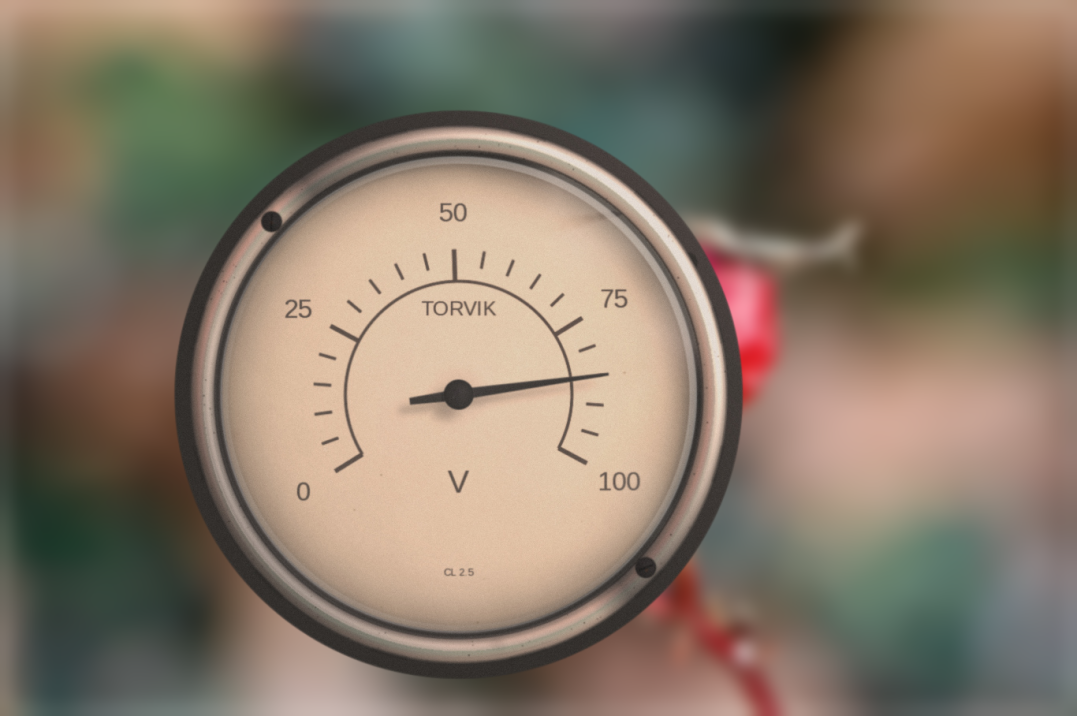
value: {"value": 85, "unit": "V"}
